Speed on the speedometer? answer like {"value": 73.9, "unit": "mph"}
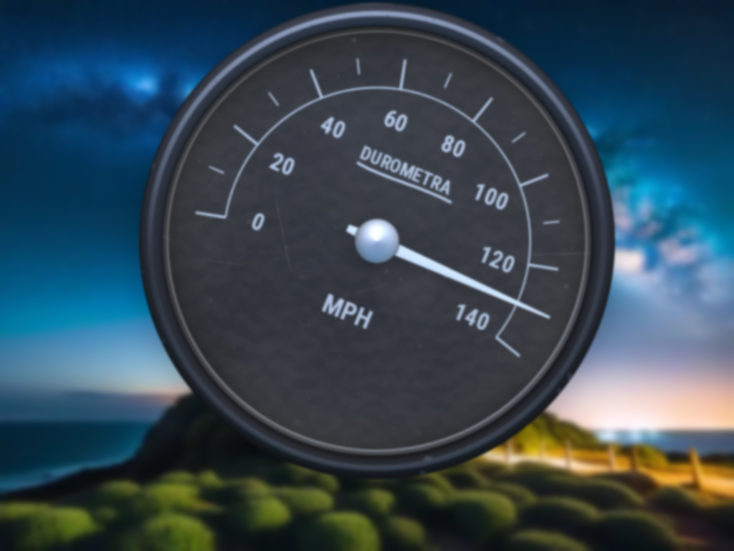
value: {"value": 130, "unit": "mph"}
